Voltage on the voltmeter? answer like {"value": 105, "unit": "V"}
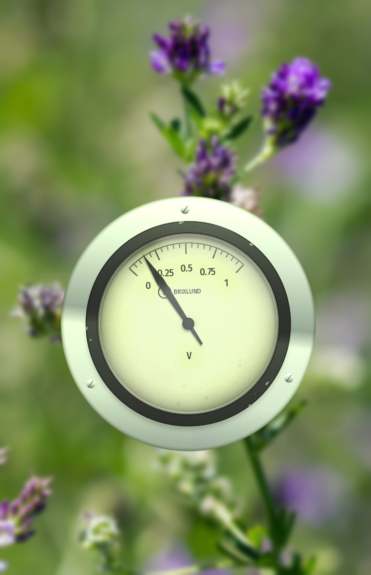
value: {"value": 0.15, "unit": "V"}
